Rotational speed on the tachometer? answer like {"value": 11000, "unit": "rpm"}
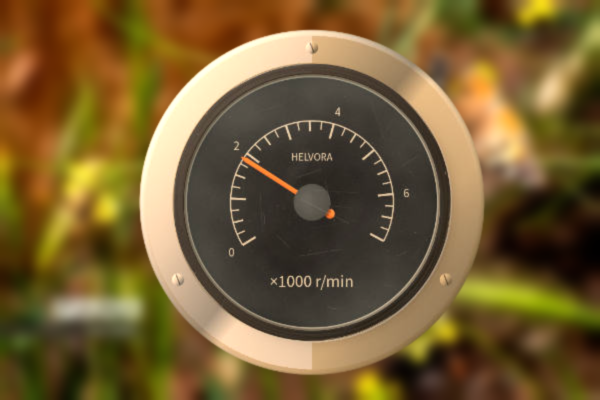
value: {"value": 1875, "unit": "rpm"}
